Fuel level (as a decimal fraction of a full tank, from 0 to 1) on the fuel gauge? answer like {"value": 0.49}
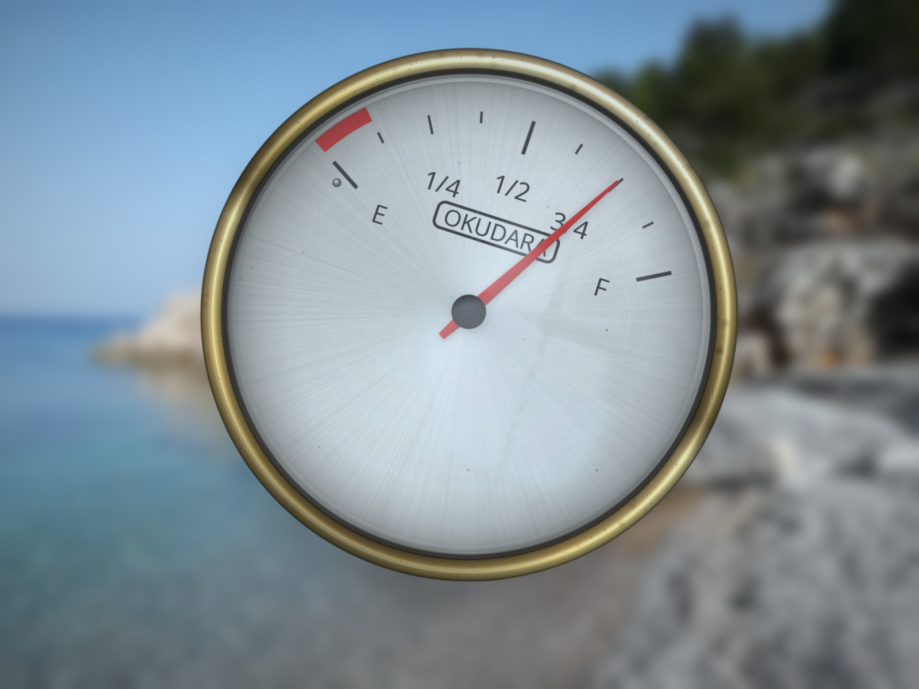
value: {"value": 0.75}
